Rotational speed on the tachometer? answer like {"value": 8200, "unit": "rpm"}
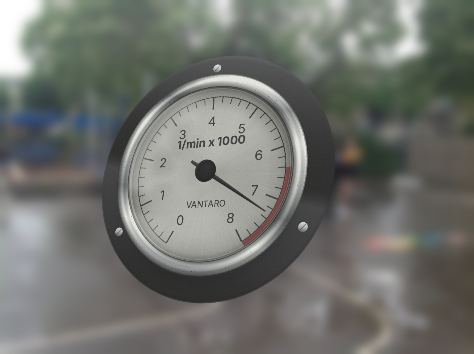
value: {"value": 7300, "unit": "rpm"}
